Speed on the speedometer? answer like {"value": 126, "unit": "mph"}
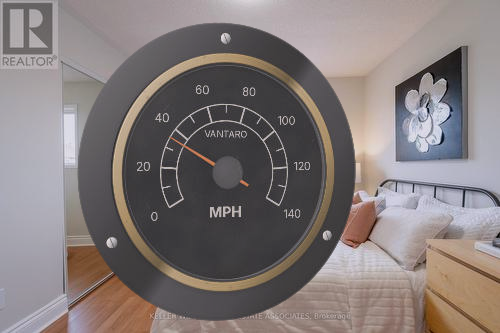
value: {"value": 35, "unit": "mph"}
